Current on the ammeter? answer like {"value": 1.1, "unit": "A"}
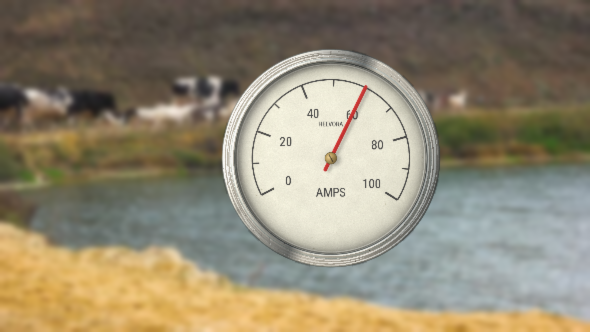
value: {"value": 60, "unit": "A"}
